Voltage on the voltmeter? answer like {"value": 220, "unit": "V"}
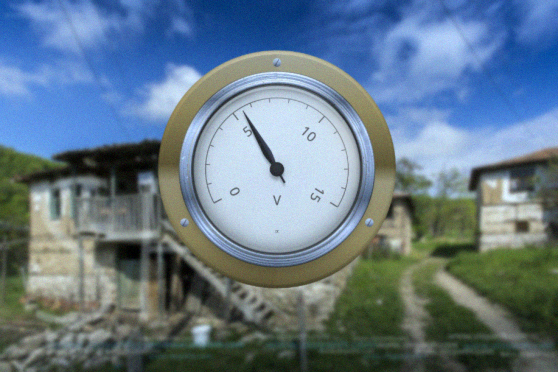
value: {"value": 5.5, "unit": "V"}
